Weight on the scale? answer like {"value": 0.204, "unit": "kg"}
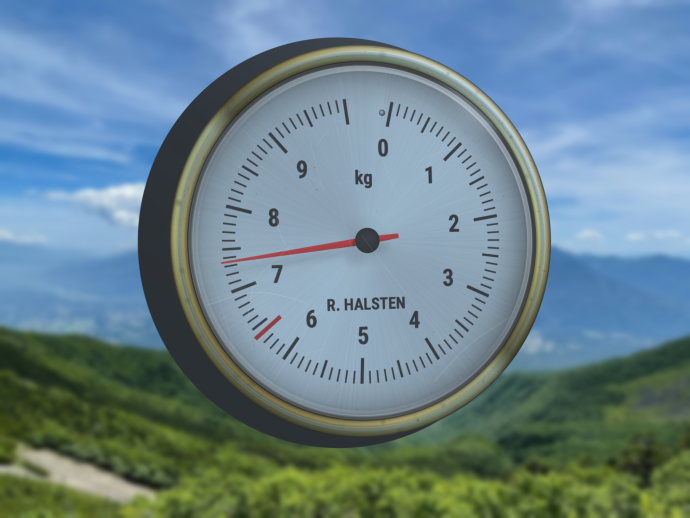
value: {"value": 7.35, "unit": "kg"}
